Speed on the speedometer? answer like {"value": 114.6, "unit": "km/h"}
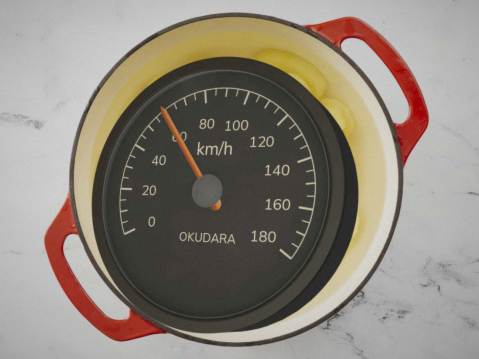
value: {"value": 60, "unit": "km/h"}
